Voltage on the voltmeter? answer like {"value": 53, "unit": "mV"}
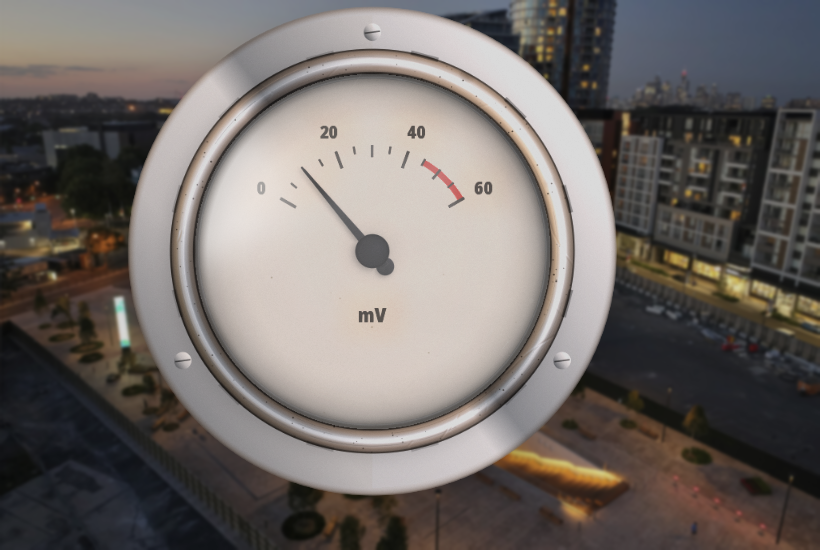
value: {"value": 10, "unit": "mV"}
